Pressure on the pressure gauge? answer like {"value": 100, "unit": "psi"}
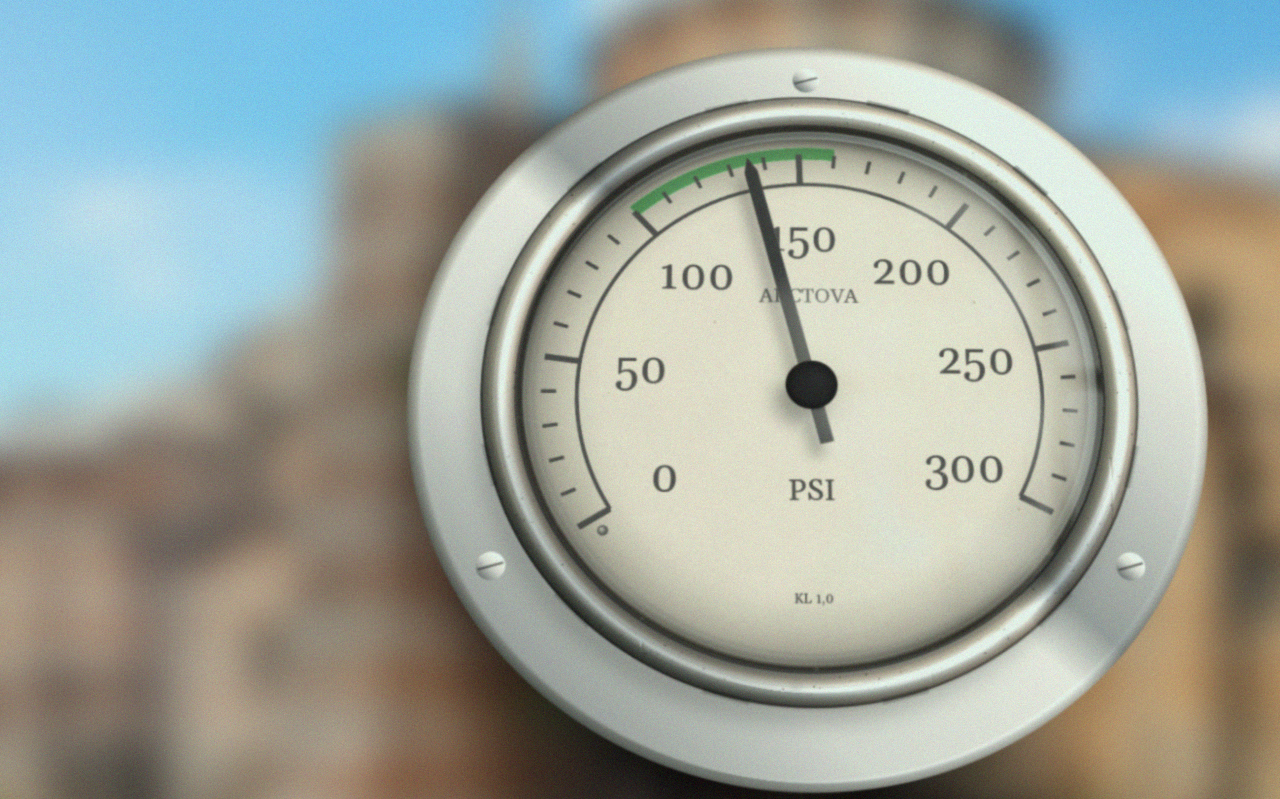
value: {"value": 135, "unit": "psi"}
